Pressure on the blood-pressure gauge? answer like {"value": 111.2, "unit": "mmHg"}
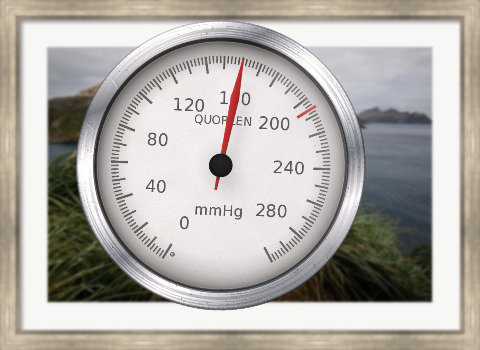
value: {"value": 160, "unit": "mmHg"}
